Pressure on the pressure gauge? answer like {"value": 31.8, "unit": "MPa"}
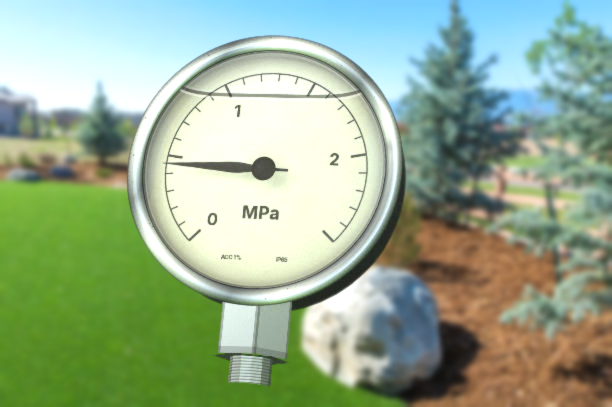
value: {"value": 0.45, "unit": "MPa"}
